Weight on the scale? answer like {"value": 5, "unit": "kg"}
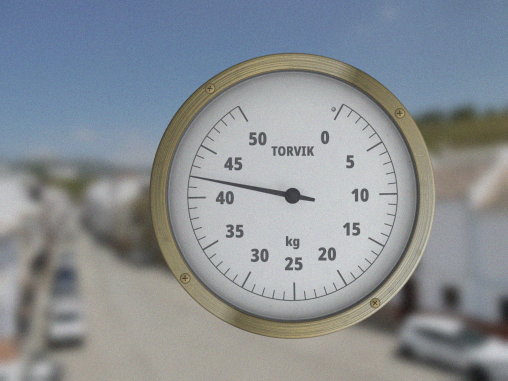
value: {"value": 42, "unit": "kg"}
